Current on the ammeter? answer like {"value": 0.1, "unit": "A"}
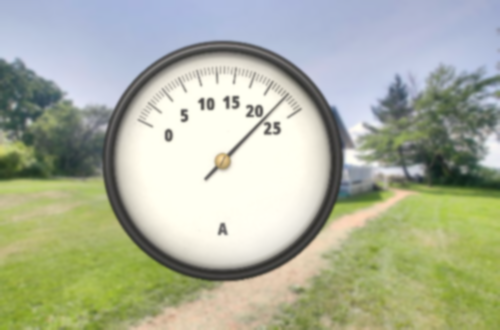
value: {"value": 22.5, "unit": "A"}
